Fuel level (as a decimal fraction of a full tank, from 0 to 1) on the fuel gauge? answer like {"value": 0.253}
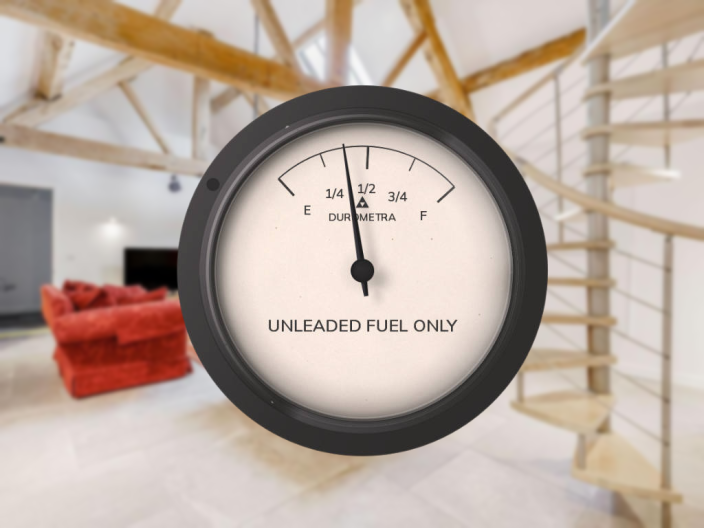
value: {"value": 0.375}
